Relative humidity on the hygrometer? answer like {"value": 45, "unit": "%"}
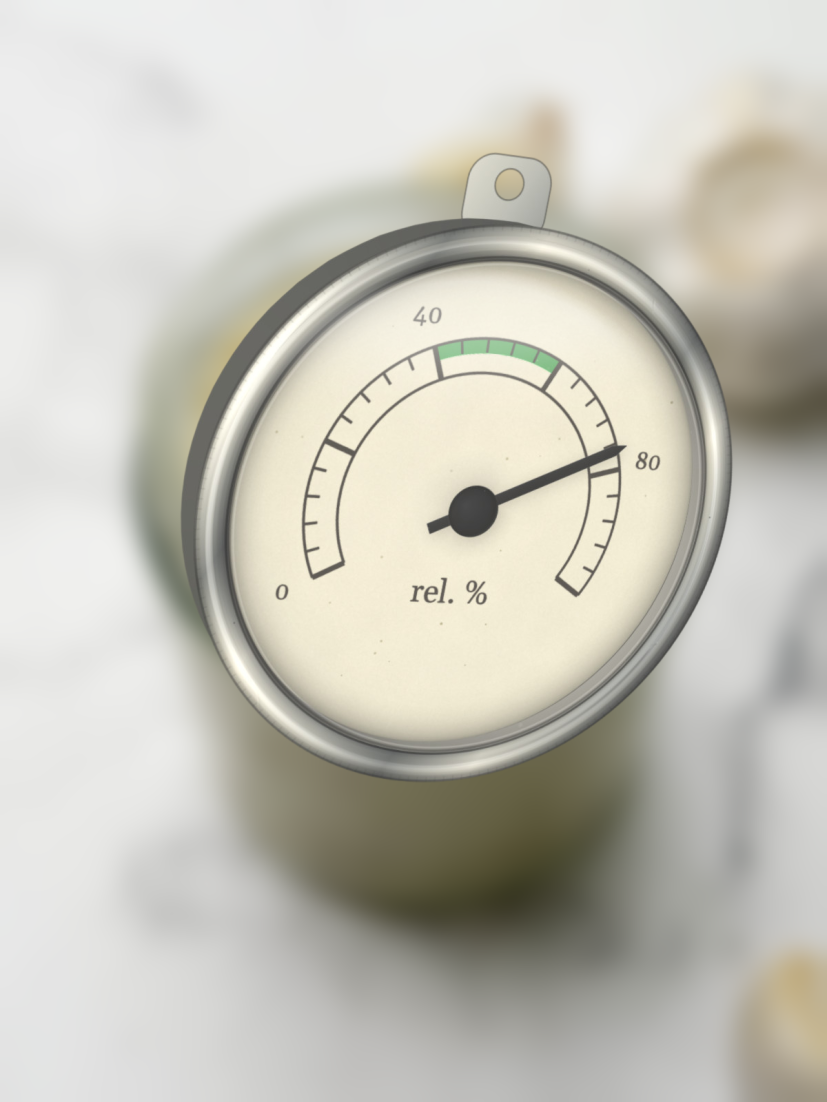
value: {"value": 76, "unit": "%"}
